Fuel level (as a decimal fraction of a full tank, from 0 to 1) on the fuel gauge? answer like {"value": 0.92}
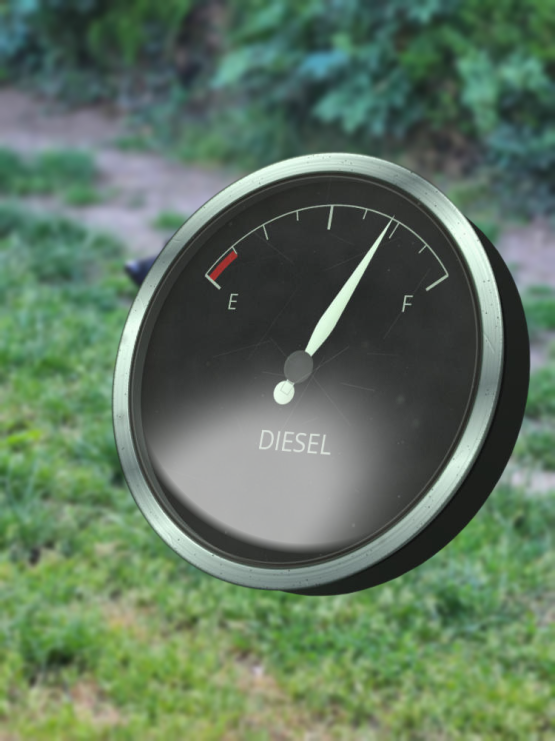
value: {"value": 0.75}
